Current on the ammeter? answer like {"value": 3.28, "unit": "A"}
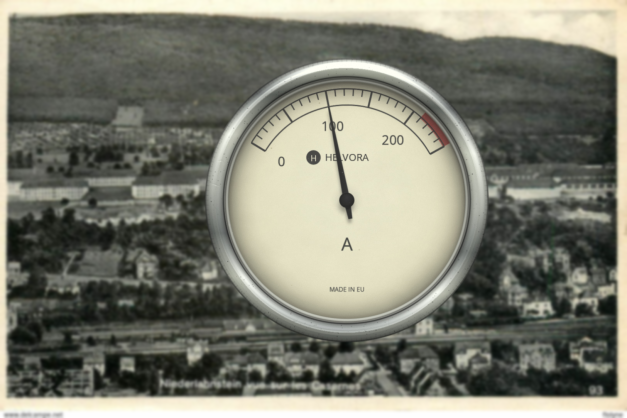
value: {"value": 100, "unit": "A"}
